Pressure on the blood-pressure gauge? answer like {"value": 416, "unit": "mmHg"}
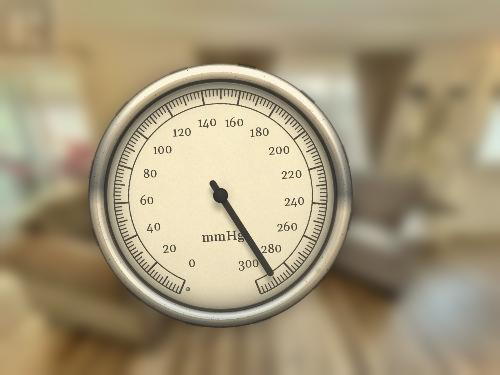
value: {"value": 290, "unit": "mmHg"}
